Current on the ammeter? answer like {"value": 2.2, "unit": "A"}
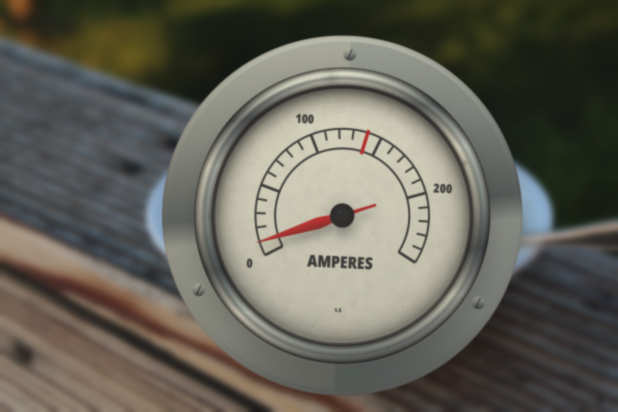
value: {"value": 10, "unit": "A"}
